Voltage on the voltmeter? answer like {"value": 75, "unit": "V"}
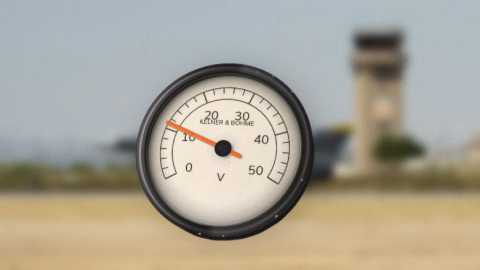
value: {"value": 11, "unit": "V"}
